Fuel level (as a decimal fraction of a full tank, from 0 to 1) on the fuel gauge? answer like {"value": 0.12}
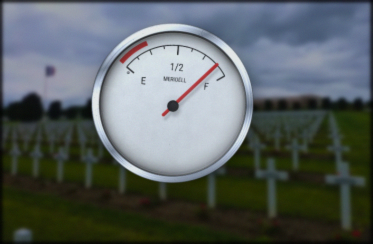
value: {"value": 0.875}
